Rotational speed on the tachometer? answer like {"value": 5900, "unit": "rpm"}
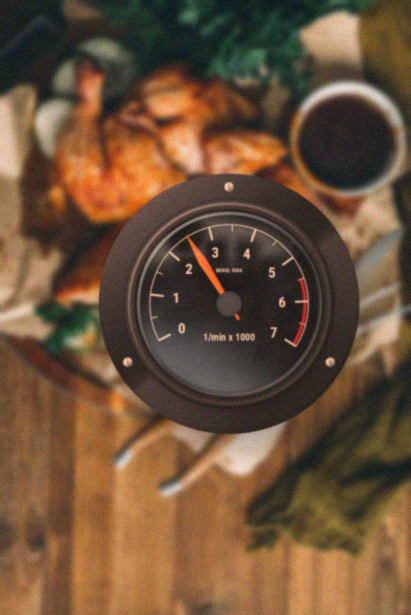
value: {"value": 2500, "unit": "rpm"}
